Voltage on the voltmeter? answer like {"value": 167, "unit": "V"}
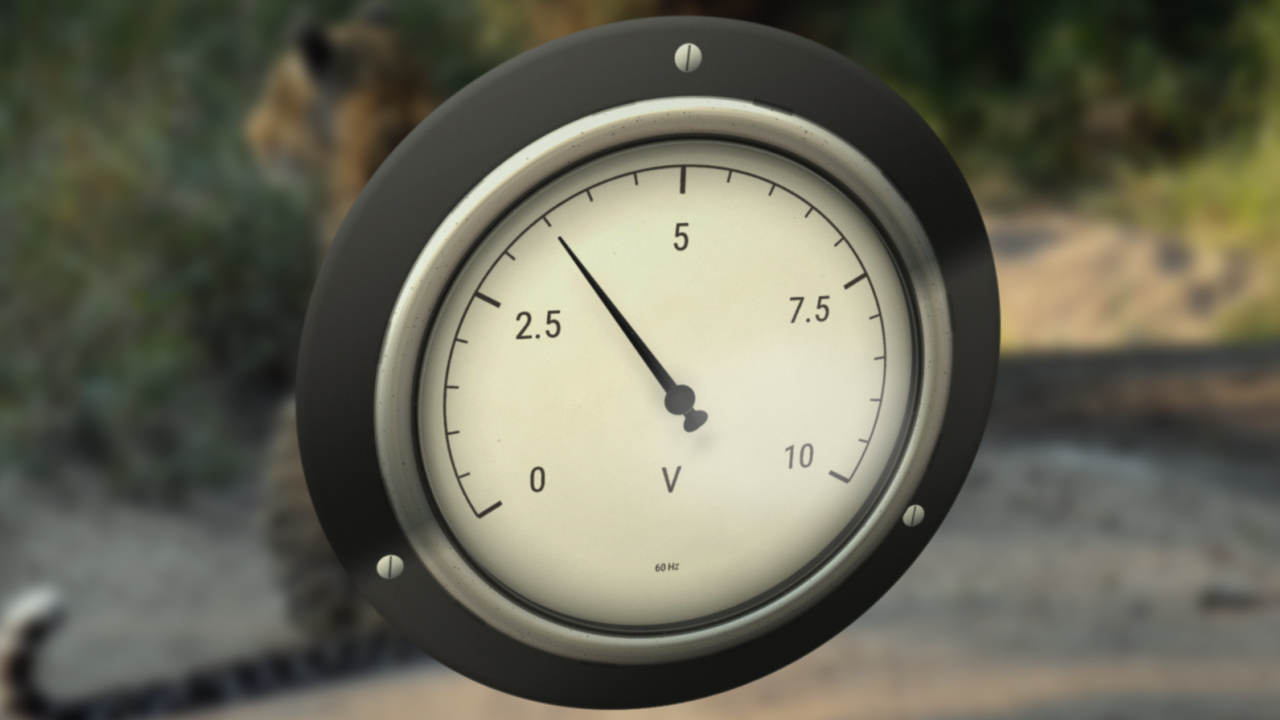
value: {"value": 3.5, "unit": "V"}
